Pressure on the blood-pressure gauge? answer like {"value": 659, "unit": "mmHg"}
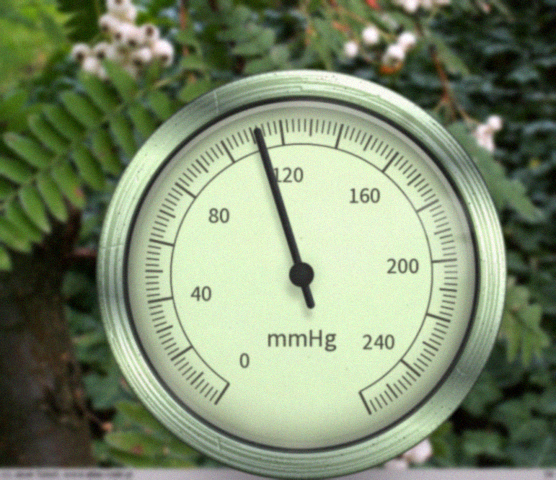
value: {"value": 112, "unit": "mmHg"}
